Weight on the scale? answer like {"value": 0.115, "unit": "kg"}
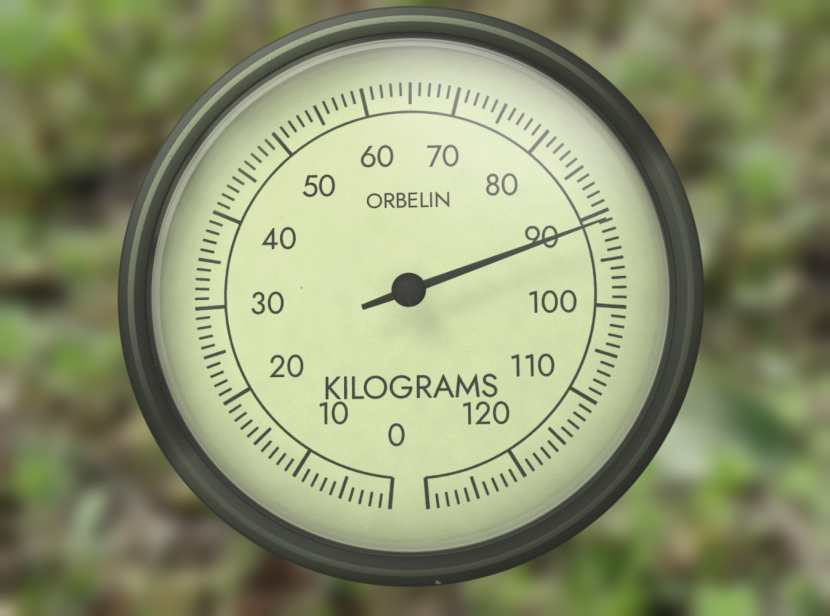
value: {"value": 91, "unit": "kg"}
